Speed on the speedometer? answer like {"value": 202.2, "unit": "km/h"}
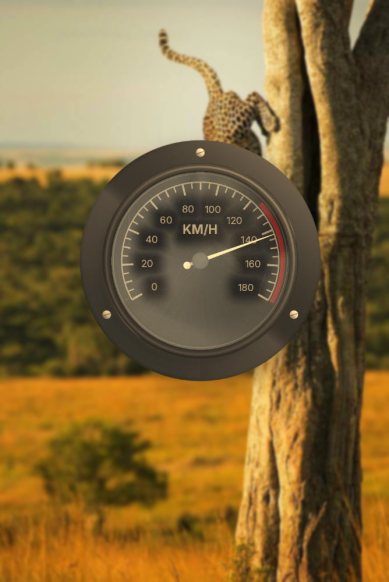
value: {"value": 142.5, "unit": "km/h"}
